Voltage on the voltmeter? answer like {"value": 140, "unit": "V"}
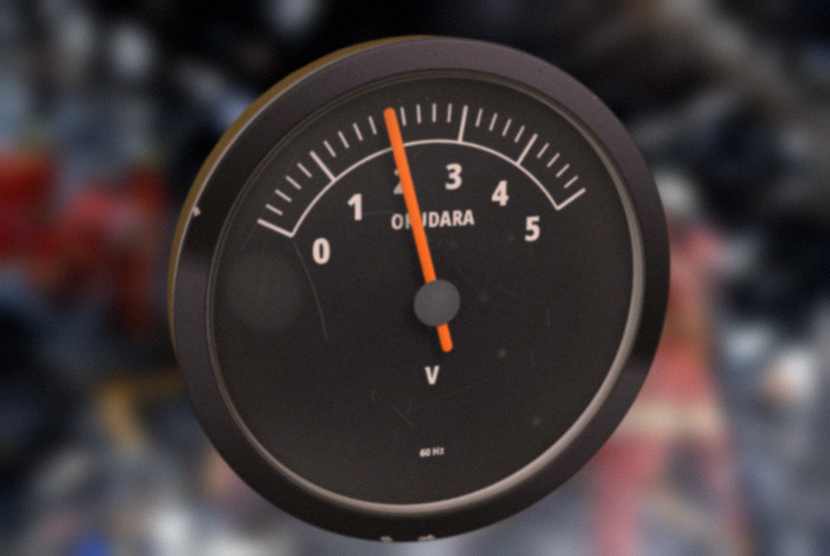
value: {"value": 2, "unit": "V"}
